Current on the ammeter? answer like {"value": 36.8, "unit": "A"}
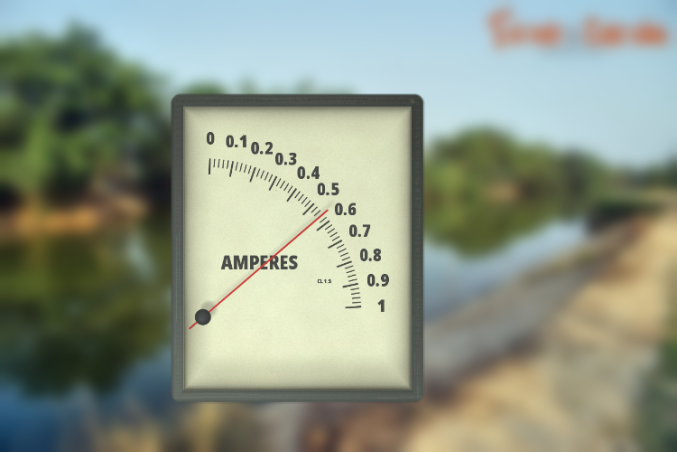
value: {"value": 0.56, "unit": "A"}
